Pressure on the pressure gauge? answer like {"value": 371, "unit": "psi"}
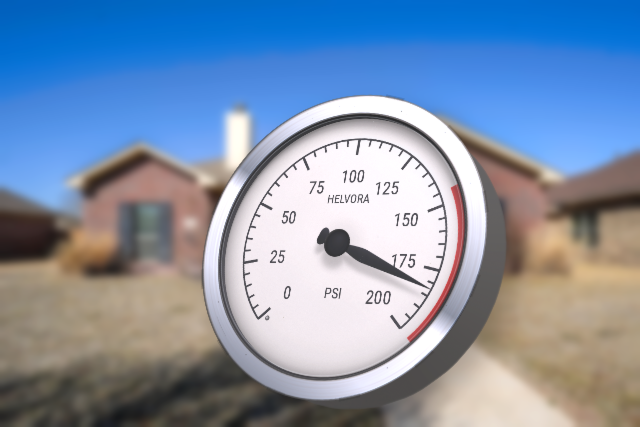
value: {"value": 182.5, "unit": "psi"}
